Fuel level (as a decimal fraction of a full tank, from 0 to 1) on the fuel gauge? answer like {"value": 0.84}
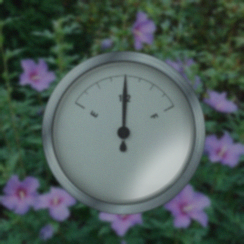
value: {"value": 0.5}
